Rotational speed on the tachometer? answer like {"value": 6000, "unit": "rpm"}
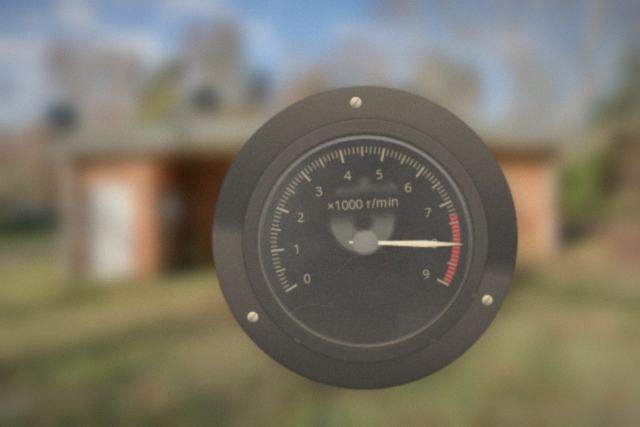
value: {"value": 8000, "unit": "rpm"}
